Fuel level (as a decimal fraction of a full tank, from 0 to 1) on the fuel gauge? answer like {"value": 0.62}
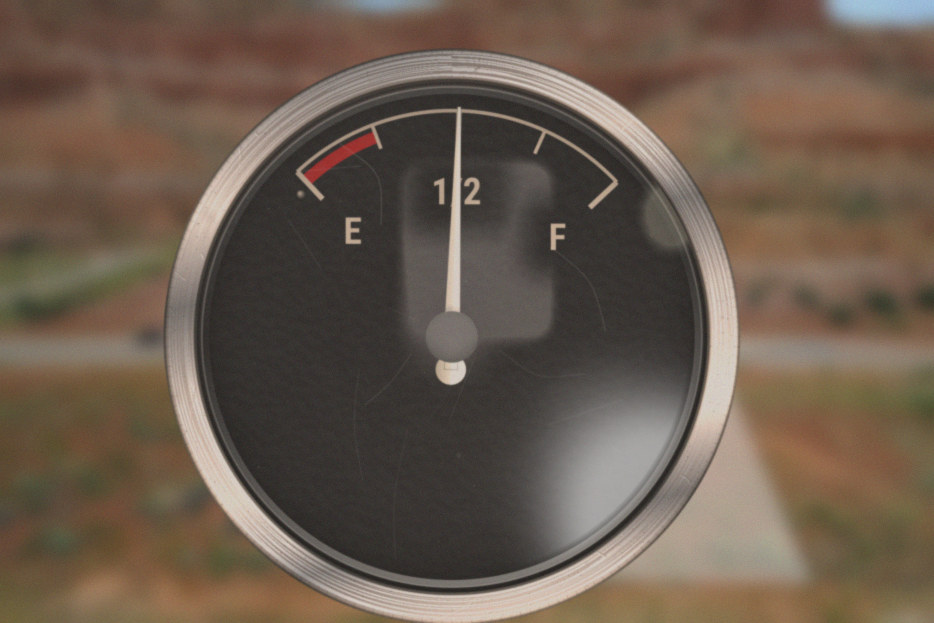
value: {"value": 0.5}
